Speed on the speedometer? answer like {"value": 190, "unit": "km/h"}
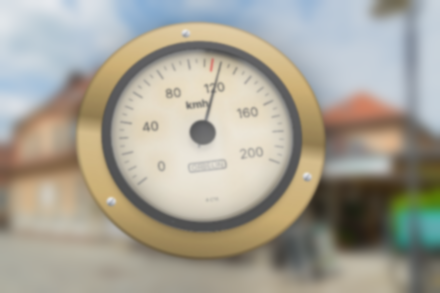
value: {"value": 120, "unit": "km/h"}
